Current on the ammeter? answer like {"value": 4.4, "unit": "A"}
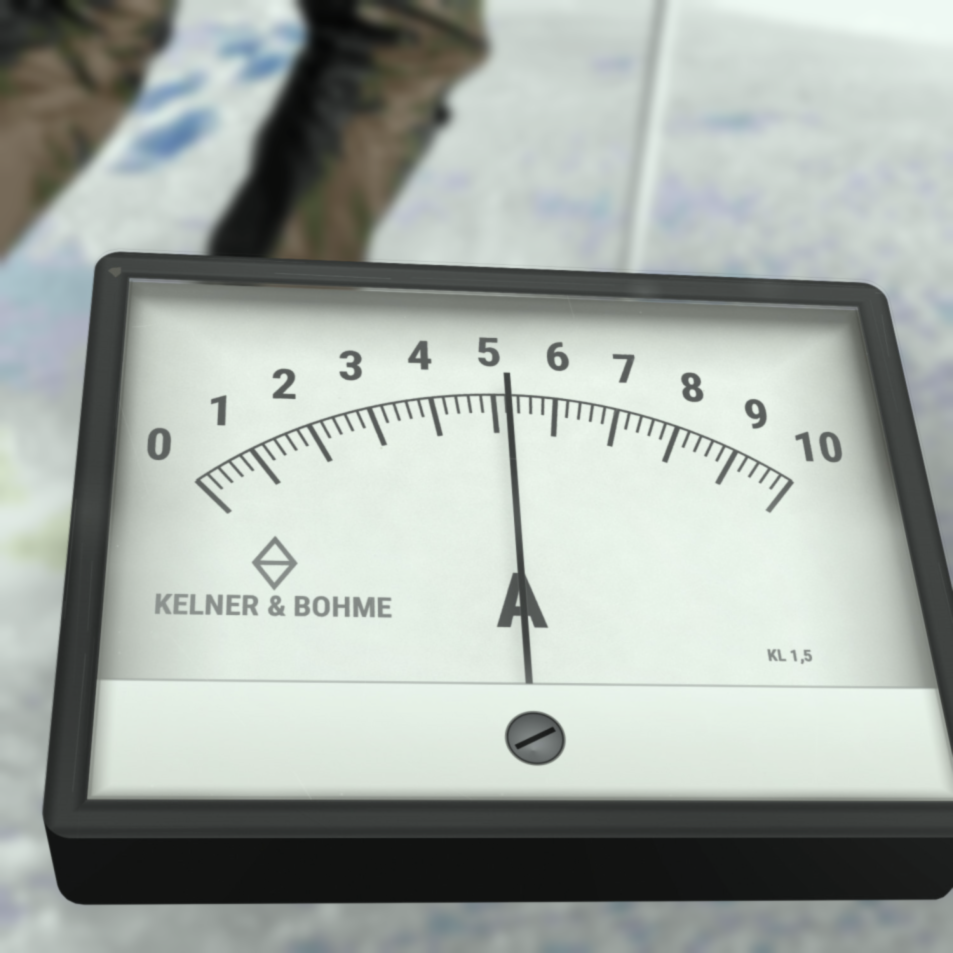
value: {"value": 5.2, "unit": "A"}
